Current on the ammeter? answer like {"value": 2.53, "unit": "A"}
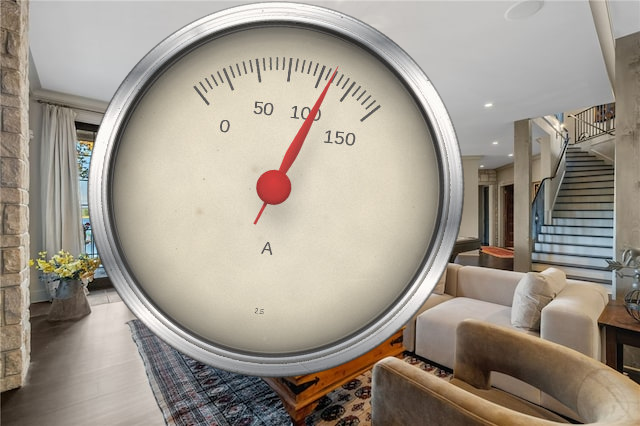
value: {"value": 110, "unit": "A"}
